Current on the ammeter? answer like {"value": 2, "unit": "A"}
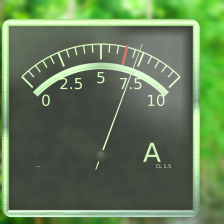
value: {"value": 7.25, "unit": "A"}
